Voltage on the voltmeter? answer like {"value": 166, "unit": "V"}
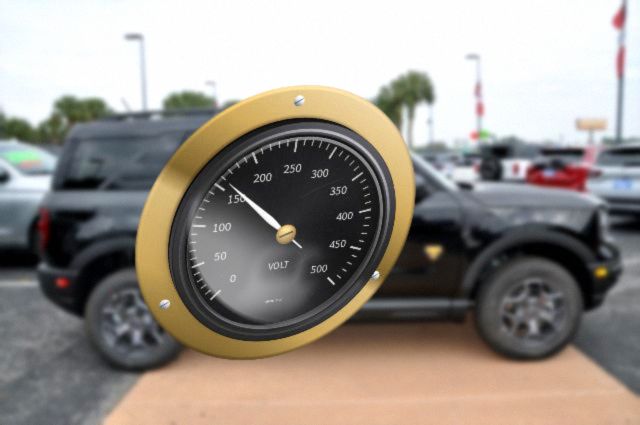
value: {"value": 160, "unit": "V"}
